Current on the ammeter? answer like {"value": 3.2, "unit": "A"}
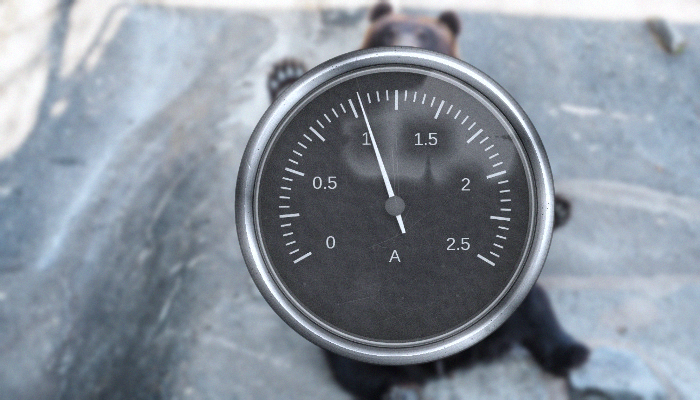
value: {"value": 1.05, "unit": "A"}
